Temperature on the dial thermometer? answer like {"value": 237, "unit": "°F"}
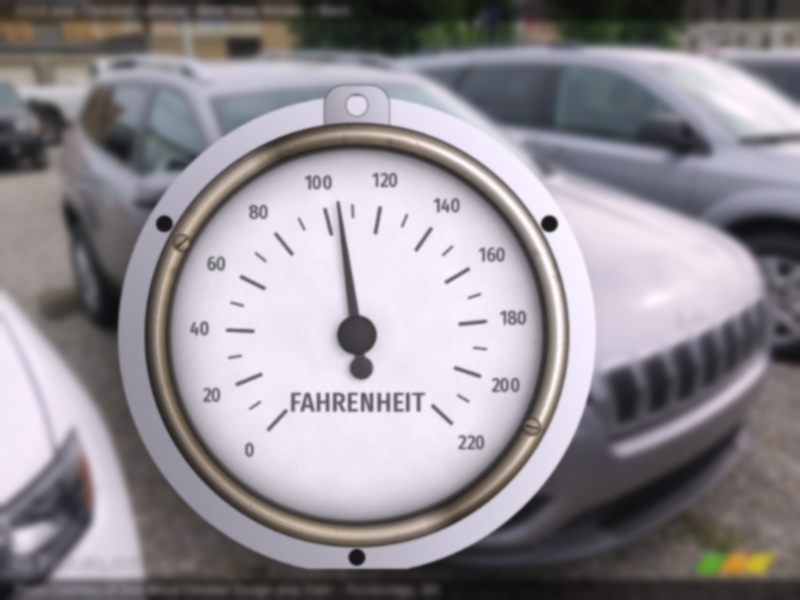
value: {"value": 105, "unit": "°F"}
